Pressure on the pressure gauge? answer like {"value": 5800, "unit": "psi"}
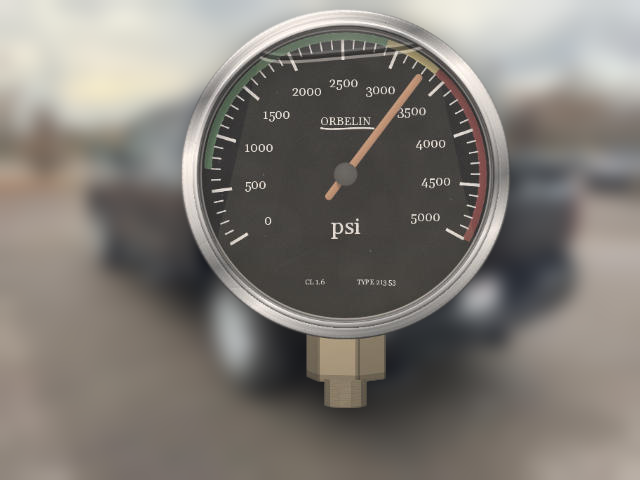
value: {"value": 3300, "unit": "psi"}
